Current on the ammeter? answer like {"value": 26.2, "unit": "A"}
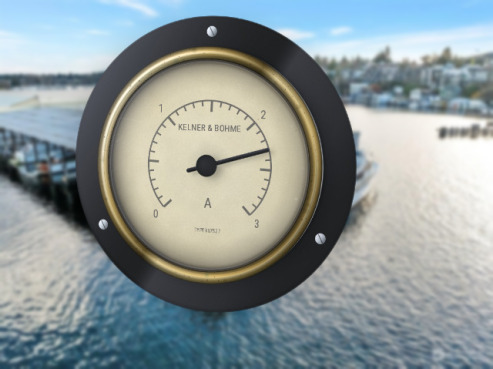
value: {"value": 2.3, "unit": "A"}
